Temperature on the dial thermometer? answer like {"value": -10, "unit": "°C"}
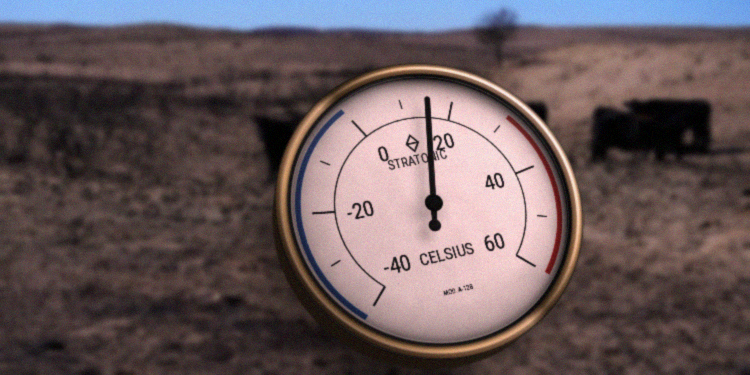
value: {"value": 15, "unit": "°C"}
